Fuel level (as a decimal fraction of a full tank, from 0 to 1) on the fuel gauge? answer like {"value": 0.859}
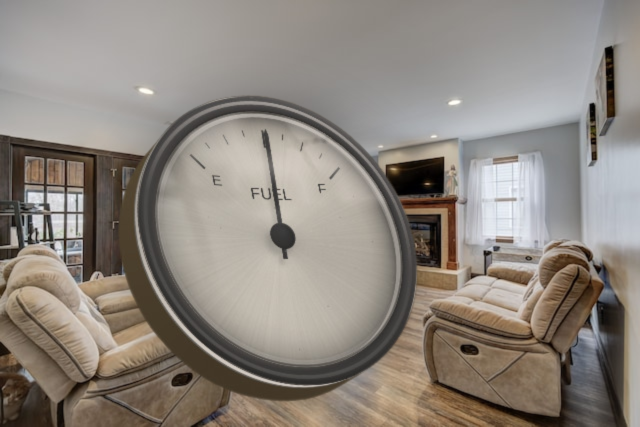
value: {"value": 0.5}
